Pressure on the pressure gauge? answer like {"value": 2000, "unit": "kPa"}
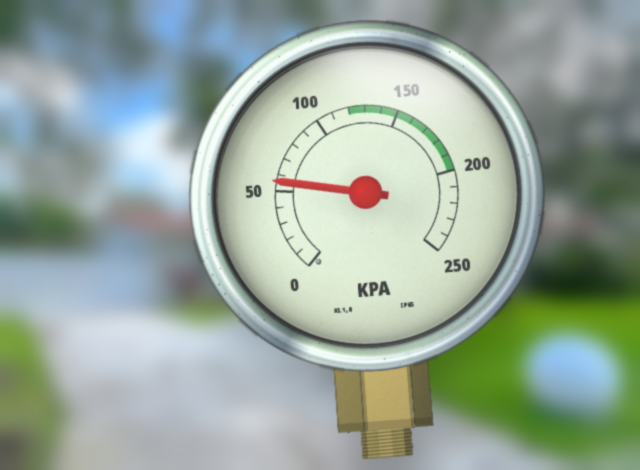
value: {"value": 55, "unit": "kPa"}
